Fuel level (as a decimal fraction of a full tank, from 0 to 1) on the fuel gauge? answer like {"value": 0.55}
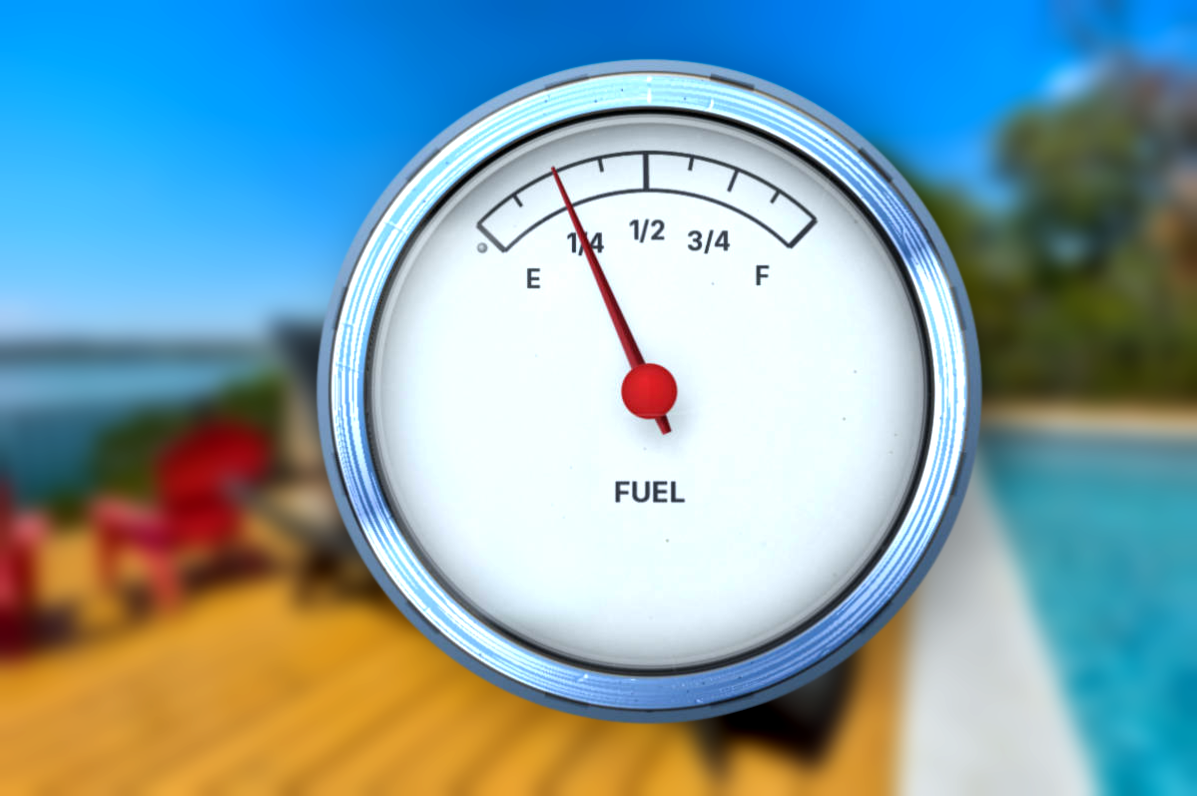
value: {"value": 0.25}
